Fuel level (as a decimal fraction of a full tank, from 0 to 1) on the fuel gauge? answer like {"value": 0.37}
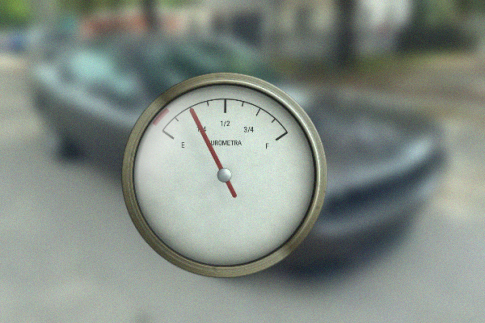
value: {"value": 0.25}
